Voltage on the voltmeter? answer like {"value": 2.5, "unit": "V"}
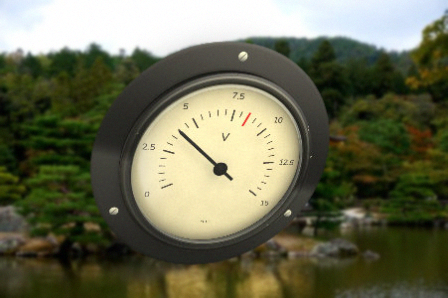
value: {"value": 4, "unit": "V"}
